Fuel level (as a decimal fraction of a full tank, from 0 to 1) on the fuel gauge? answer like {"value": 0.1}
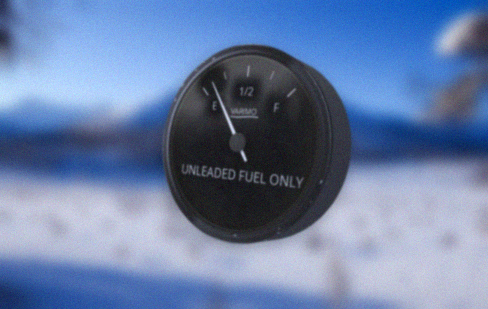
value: {"value": 0.125}
